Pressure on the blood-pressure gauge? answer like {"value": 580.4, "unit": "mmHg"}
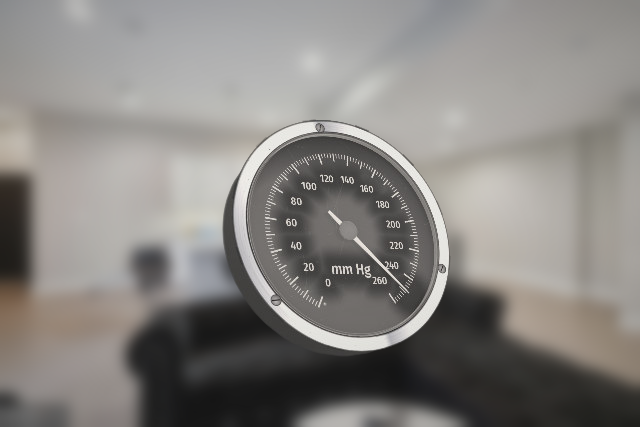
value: {"value": 250, "unit": "mmHg"}
